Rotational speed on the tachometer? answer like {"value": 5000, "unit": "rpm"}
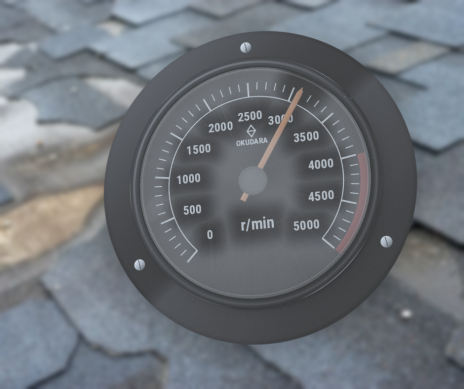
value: {"value": 3100, "unit": "rpm"}
